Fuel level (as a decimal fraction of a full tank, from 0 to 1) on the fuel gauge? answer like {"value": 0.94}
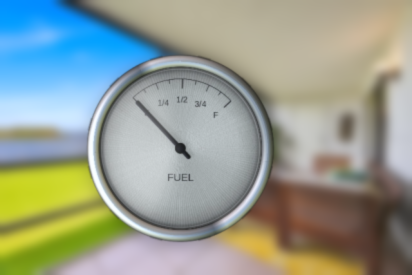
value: {"value": 0}
